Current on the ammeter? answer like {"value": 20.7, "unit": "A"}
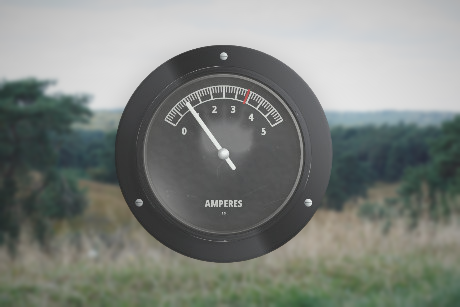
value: {"value": 1, "unit": "A"}
